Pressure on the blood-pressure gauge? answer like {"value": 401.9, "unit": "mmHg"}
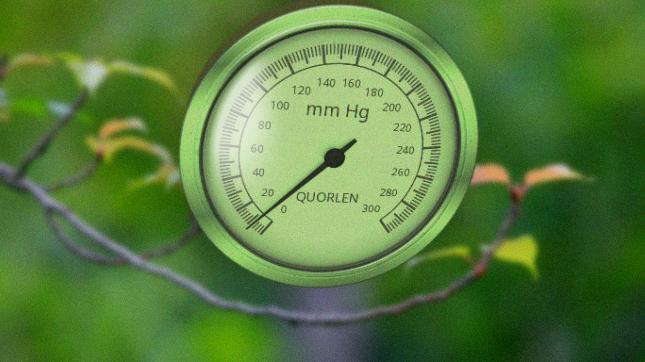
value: {"value": 10, "unit": "mmHg"}
